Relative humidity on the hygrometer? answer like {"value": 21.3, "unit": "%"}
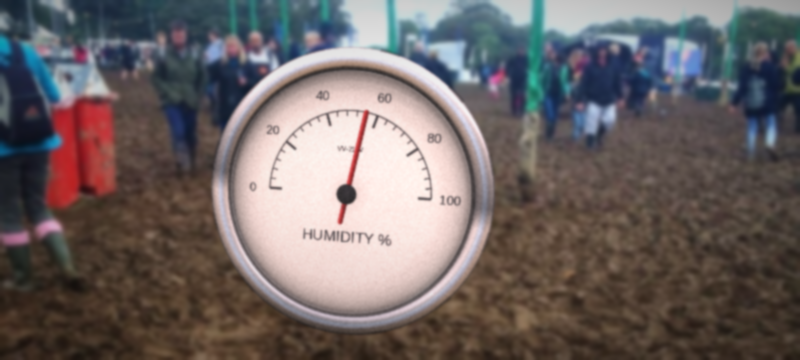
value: {"value": 56, "unit": "%"}
